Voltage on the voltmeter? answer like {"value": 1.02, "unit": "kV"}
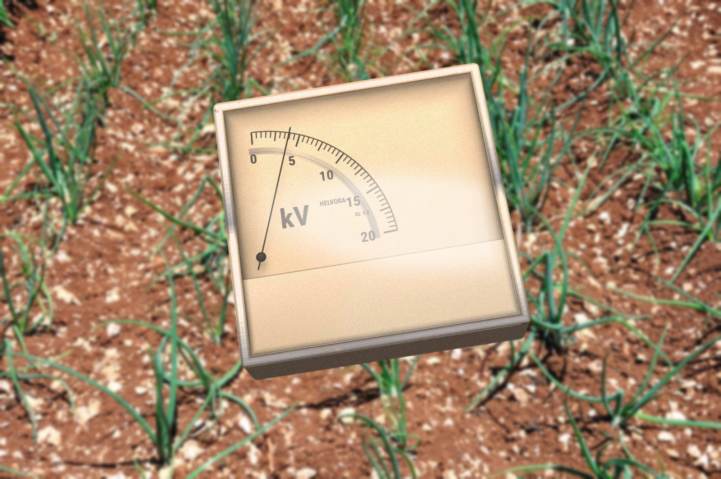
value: {"value": 4, "unit": "kV"}
